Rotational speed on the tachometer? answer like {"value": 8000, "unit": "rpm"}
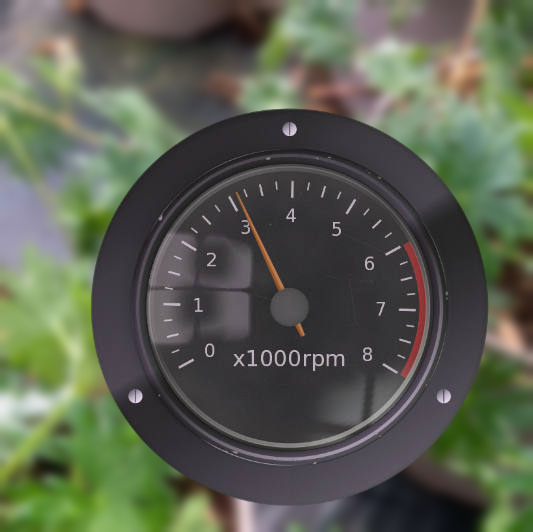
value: {"value": 3125, "unit": "rpm"}
